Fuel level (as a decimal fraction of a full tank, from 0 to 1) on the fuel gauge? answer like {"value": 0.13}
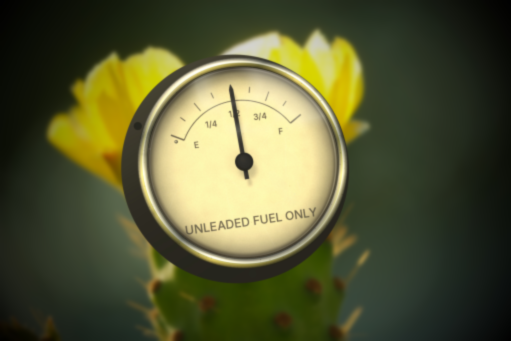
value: {"value": 0.5}
